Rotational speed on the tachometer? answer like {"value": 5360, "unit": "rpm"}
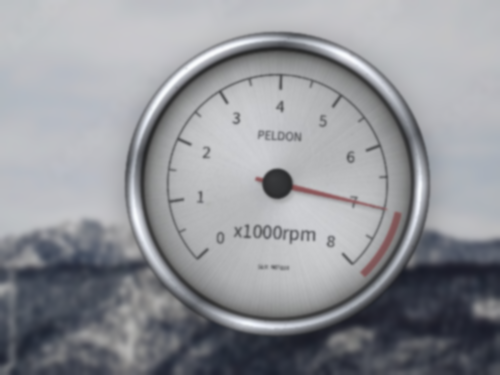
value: {"value": 7000, "unit": "rpm"}
